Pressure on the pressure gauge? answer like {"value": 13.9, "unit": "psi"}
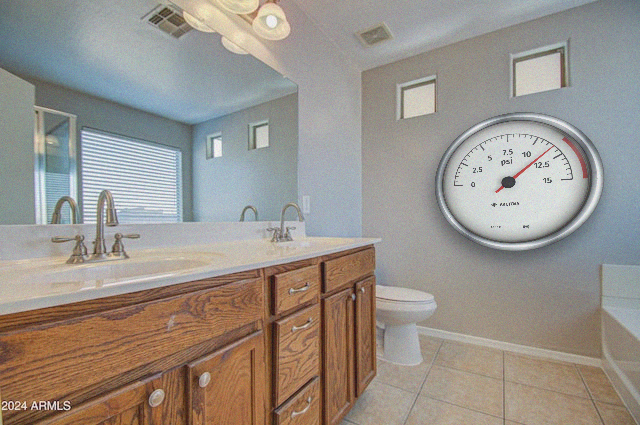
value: {"value": 11.5, "unit": "psi"}
